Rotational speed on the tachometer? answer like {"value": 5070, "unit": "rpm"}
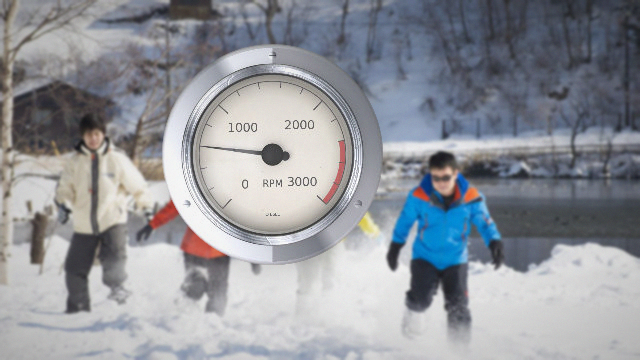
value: {"value": 600, "unit": "rpm"}
